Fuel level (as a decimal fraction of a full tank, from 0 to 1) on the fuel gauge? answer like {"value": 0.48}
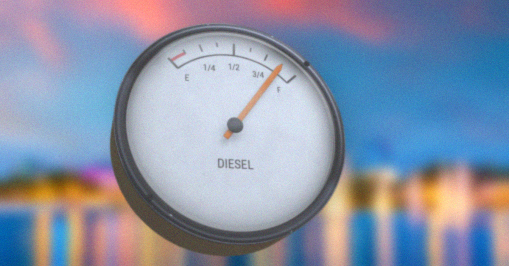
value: {"value": 0.875}
